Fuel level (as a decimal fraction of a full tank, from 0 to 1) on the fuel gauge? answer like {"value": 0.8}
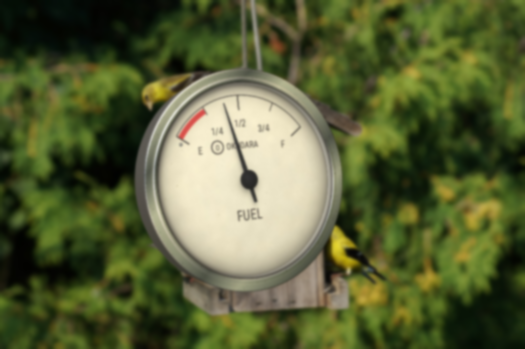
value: {"value": 0.375}
